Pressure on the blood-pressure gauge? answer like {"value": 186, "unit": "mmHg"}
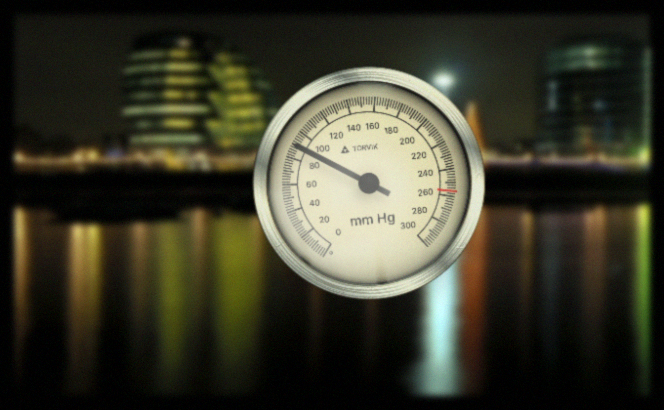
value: {"value": 90, "unit": "mmHg"}
